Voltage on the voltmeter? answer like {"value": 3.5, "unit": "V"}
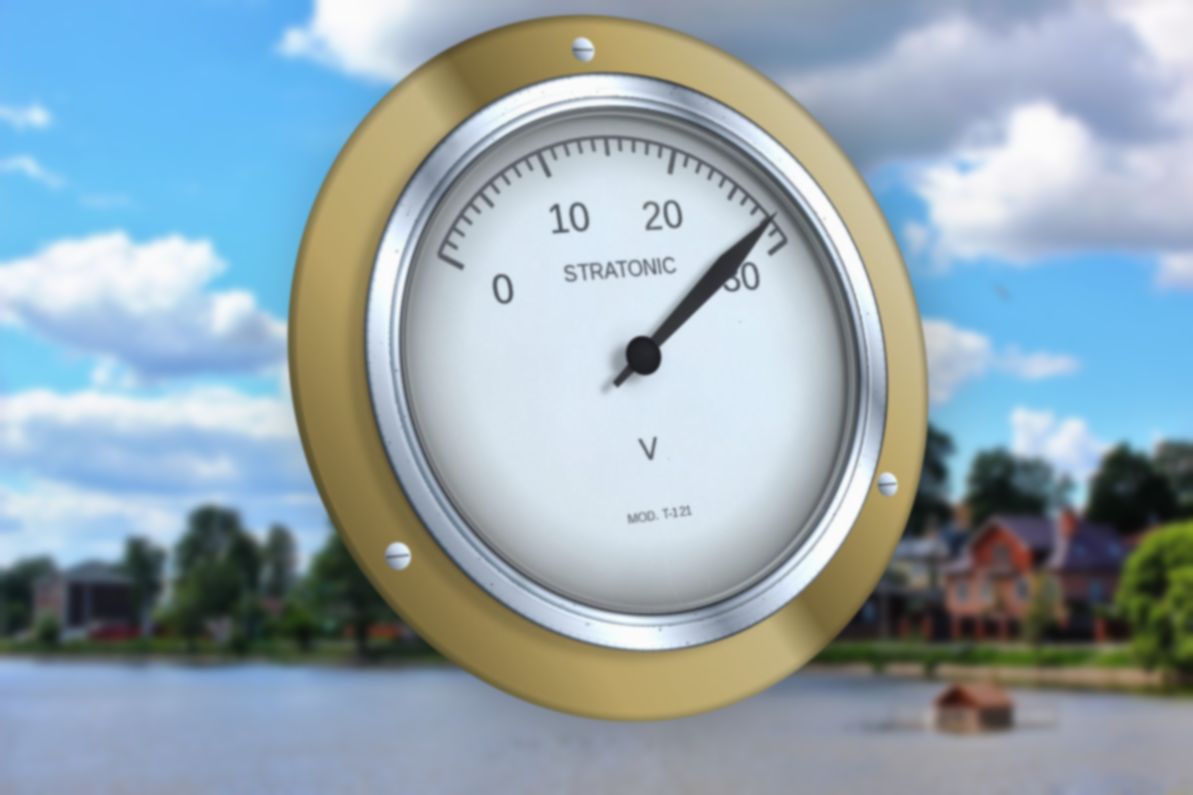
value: {"value": 28, "unit": "V"}
